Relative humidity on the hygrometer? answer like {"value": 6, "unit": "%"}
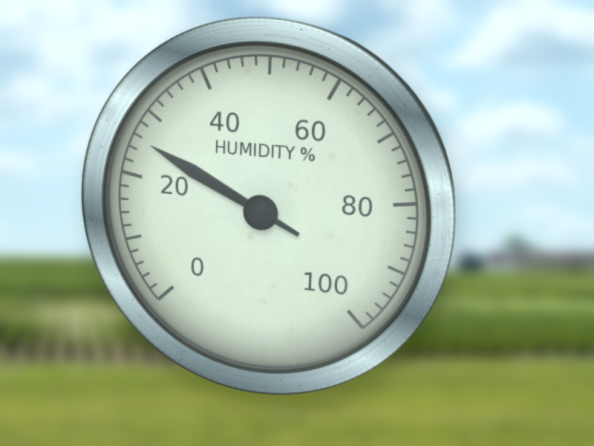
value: {"value": 26, "unit": "%"}
